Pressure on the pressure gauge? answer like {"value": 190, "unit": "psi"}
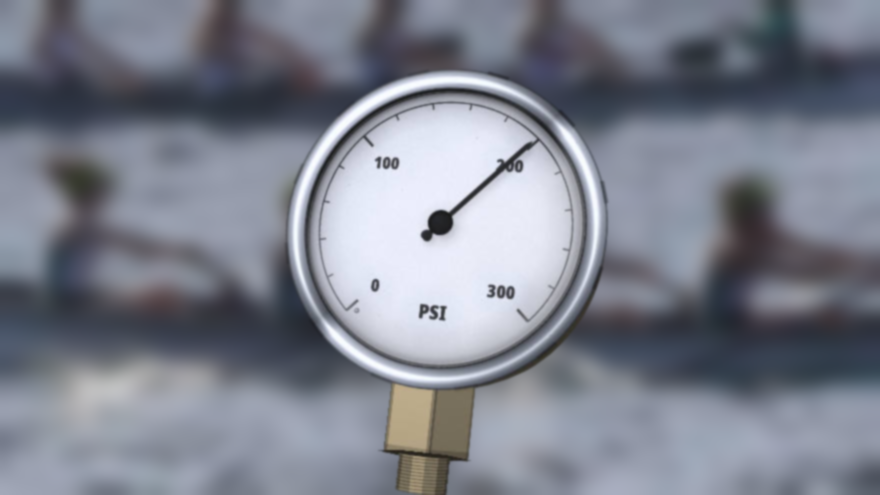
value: {"value": 200, "unit": "psi"}
